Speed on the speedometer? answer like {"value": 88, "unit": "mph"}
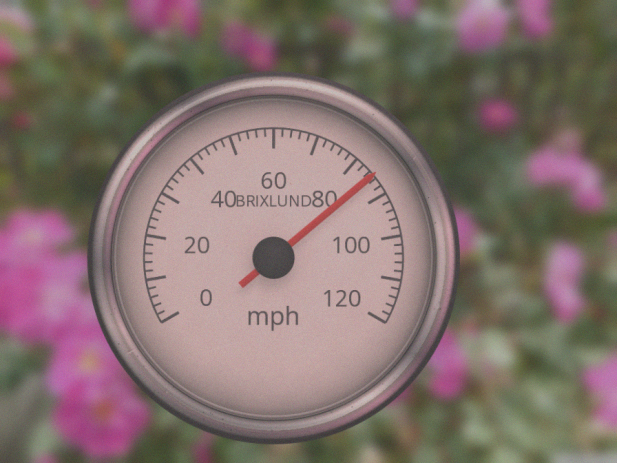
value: {"value": 85, "unit": "mph"}
